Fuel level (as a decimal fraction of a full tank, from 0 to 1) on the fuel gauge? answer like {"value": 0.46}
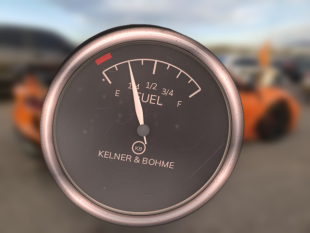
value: {"value": 0.25}
